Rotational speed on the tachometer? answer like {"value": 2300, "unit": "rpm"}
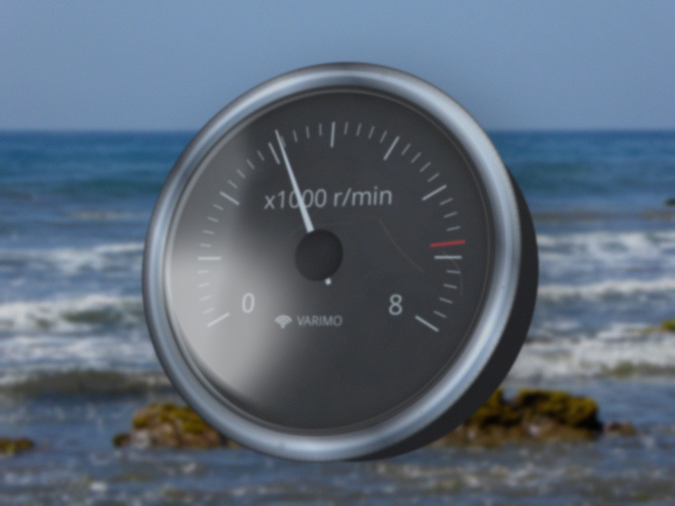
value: {"value": 3200, "unit": "rpm"}
